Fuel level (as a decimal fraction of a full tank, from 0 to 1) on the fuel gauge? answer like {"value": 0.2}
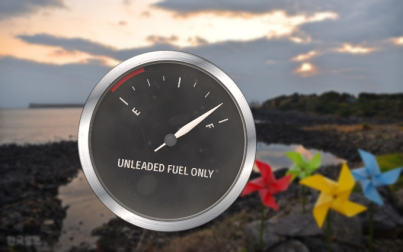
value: {"value": 0.875}
